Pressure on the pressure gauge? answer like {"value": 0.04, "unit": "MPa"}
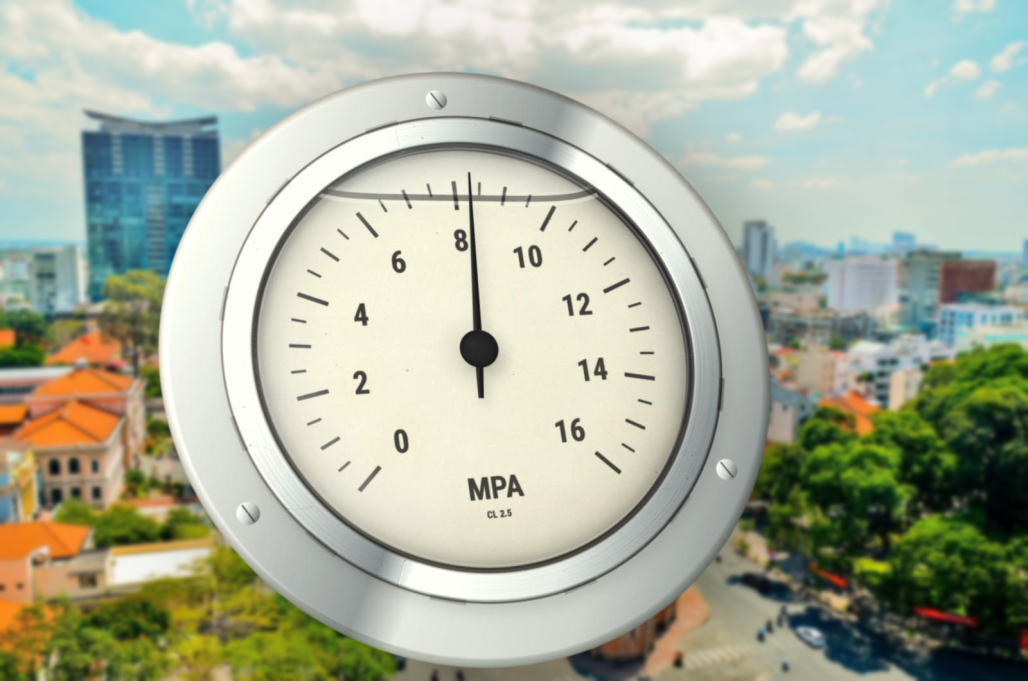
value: {"value": 8.25, "unit": "MPa"}
